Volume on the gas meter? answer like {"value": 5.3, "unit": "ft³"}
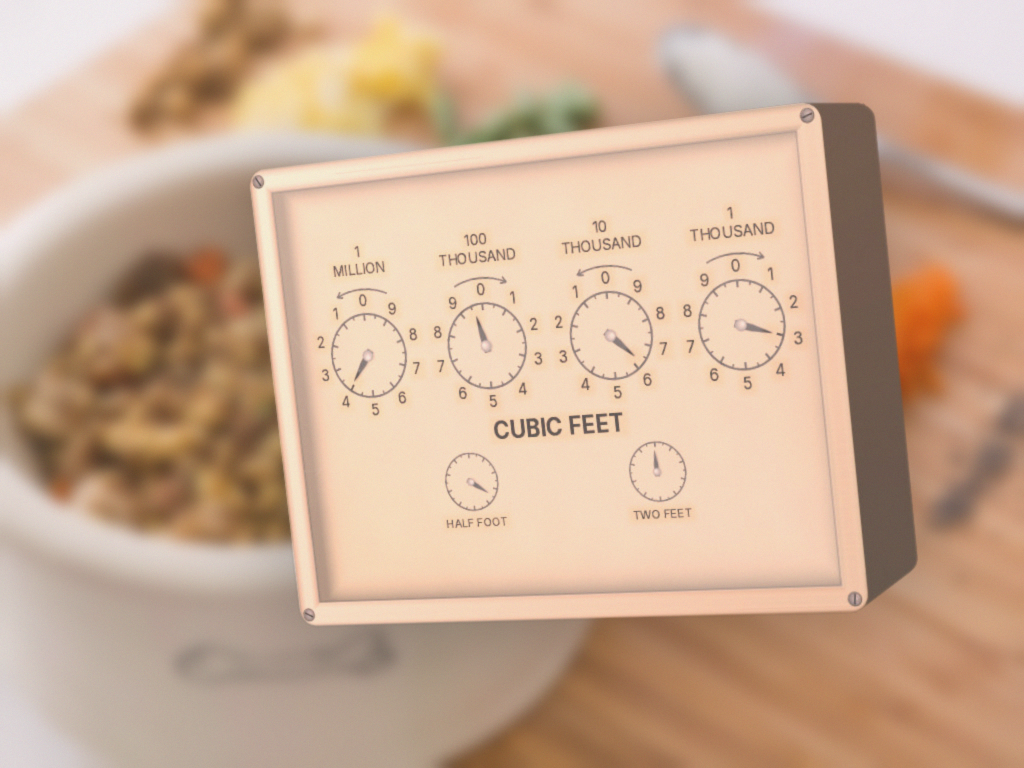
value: {"value": 396300, "unit": "ft³"}
